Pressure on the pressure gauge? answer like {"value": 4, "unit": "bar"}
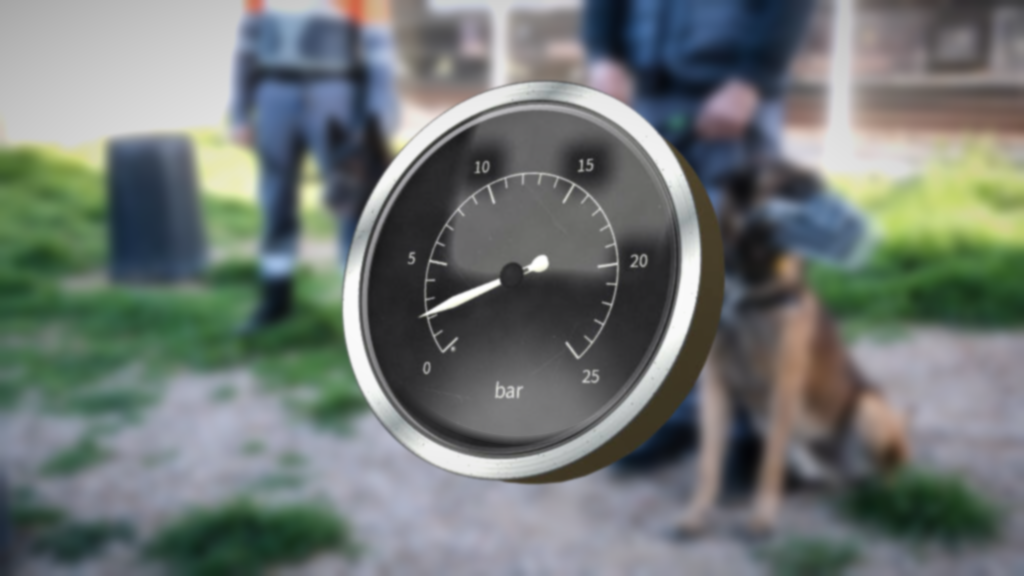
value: {"value": 2, "unit": "bar"}
